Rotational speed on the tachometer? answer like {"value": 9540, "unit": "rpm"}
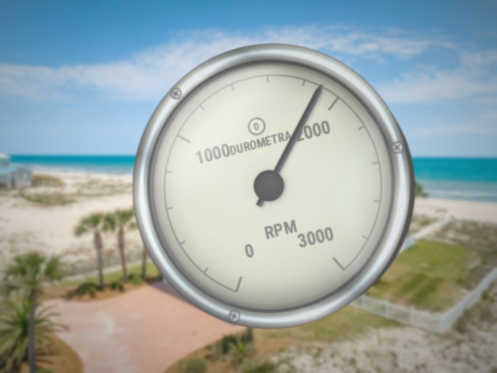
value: {"value": 1900, "unit": "rpm"}
